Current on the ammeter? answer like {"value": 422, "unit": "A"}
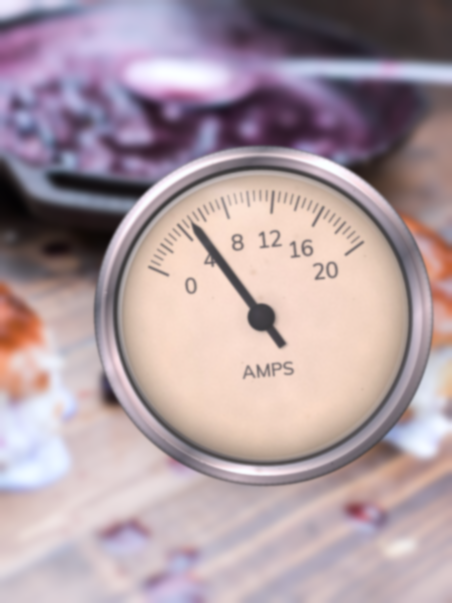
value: {"value": 5, "unit": "A"}
